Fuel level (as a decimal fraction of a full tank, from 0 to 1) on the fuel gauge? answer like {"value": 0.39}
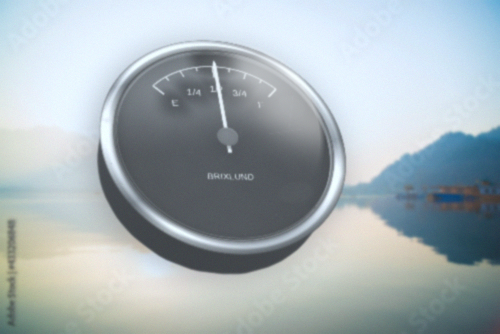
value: {"value": 0.5}
